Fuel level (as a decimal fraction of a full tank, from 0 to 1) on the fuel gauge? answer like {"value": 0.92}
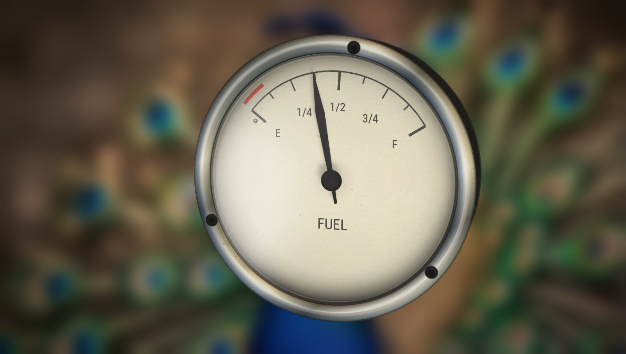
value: {"value": 0.375}
